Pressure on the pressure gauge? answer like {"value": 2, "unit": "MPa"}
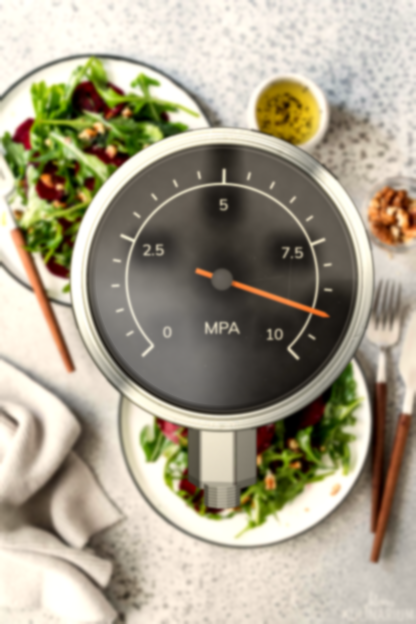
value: {"value": 9, "unit": "MPa"}
